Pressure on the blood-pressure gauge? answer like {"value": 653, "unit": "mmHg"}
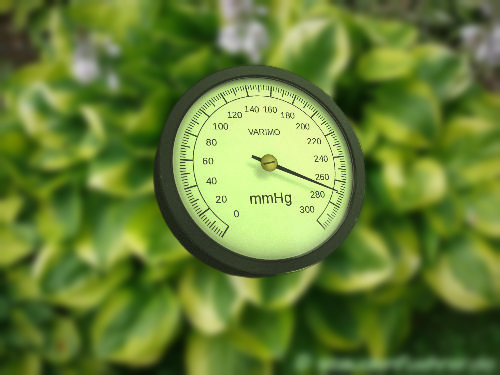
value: {"value": 270, "unit": "mmHg"}
